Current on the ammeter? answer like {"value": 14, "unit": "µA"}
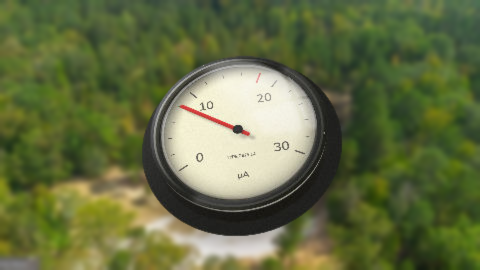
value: {"value": 8, "unit": "µA"}
